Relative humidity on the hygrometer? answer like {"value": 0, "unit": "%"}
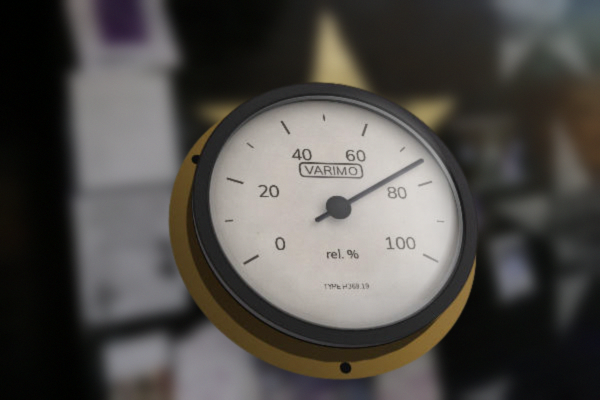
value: {"value": 75, "unit": "%"}
